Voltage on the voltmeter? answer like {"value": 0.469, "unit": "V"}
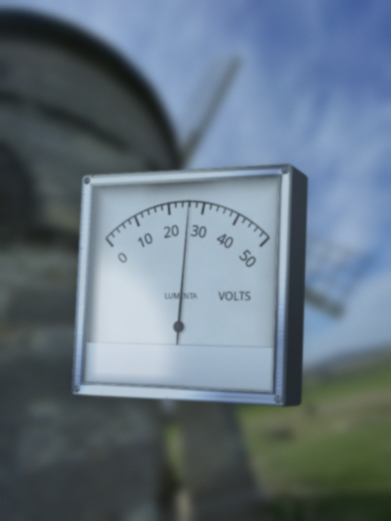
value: {"value": 26, "unit": "V"}
